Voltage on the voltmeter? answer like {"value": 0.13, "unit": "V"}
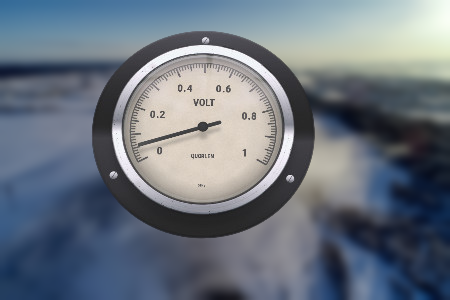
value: {"value": 0.05, "unit": "V"}
